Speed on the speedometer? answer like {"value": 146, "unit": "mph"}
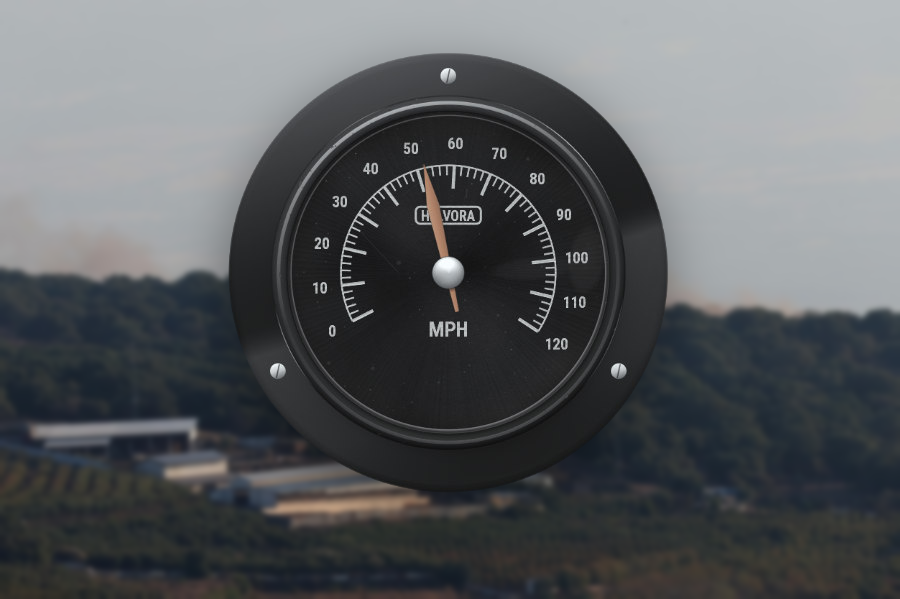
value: {"value": 52, "unit": "mph"}
